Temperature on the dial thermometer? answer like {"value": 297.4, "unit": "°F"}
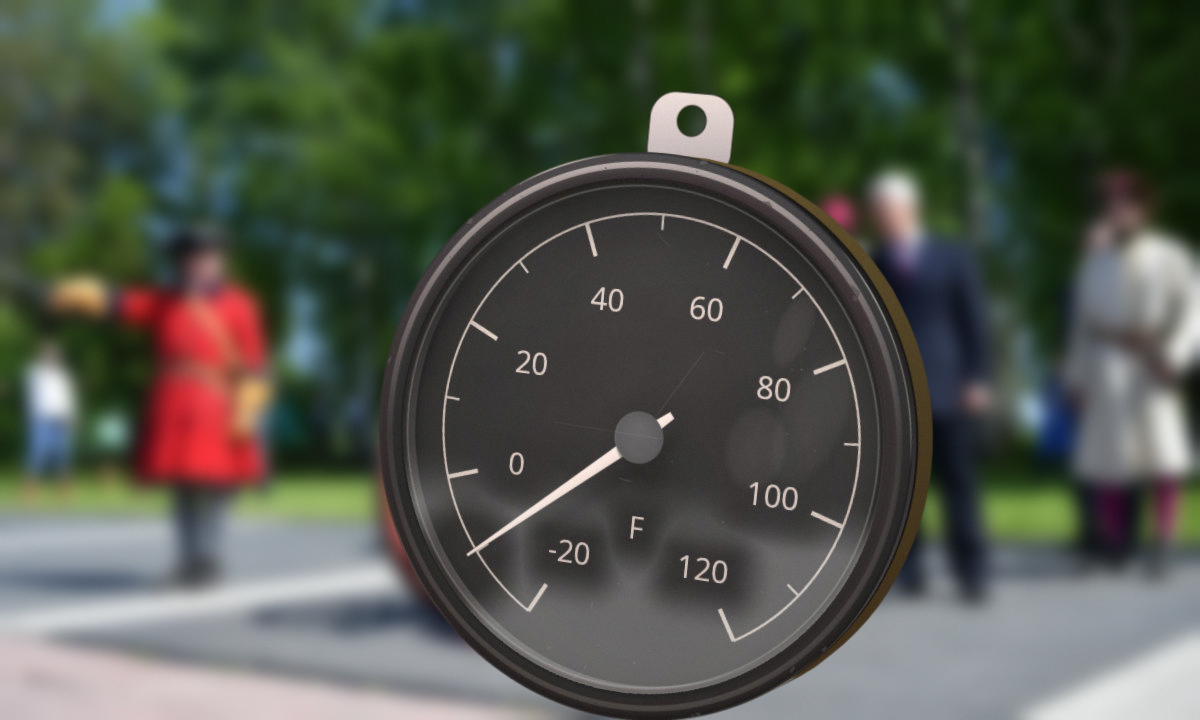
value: {"value": -10, "unit": "°F"}
